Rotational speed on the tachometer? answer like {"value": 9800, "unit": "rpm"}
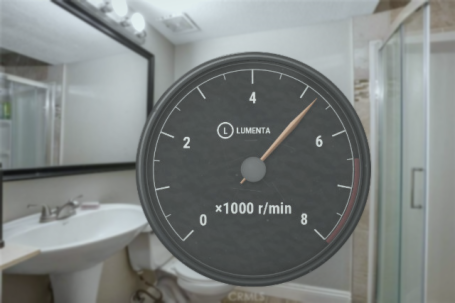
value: {"value": 5250, "unit": "rpm"}
